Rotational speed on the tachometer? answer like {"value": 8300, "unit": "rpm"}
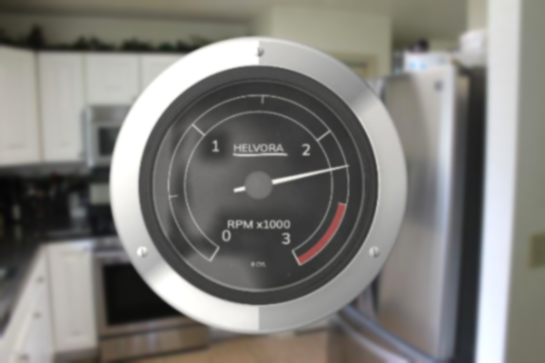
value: {"value": 2250, "unit": "rpm"}
